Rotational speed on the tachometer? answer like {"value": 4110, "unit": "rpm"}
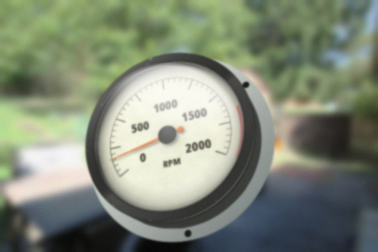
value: {"value": 150, "unit": "rpm"}
